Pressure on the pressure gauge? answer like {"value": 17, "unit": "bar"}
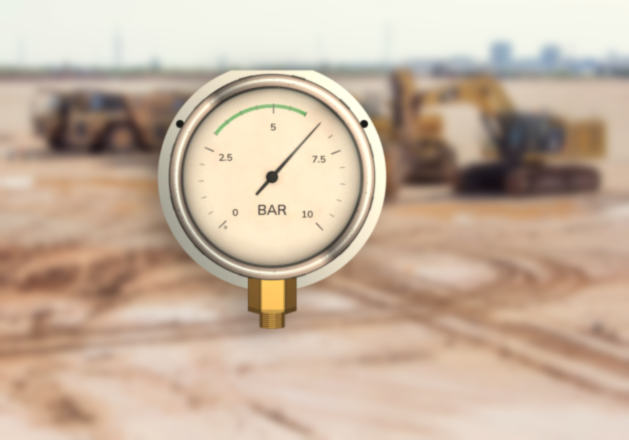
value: {"value": 6.5, "unit": "bar"}
